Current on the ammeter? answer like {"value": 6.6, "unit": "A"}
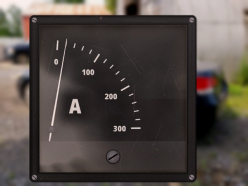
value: {"value": 20, "unit": "A"}
